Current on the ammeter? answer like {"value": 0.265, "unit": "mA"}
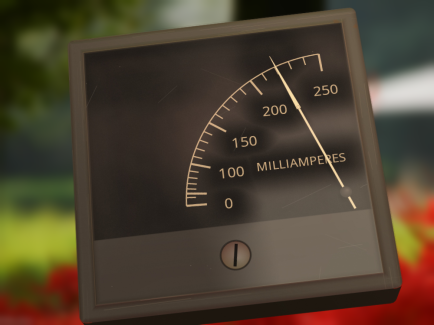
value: {"value": 220, "unit": "mA"}
